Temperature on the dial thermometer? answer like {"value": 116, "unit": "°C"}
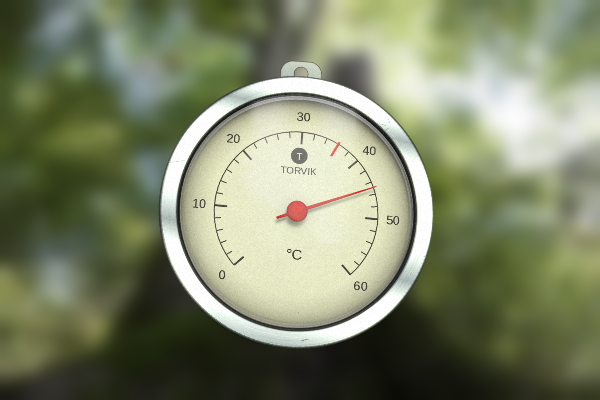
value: {"value": 45, "unit": "°C"}
